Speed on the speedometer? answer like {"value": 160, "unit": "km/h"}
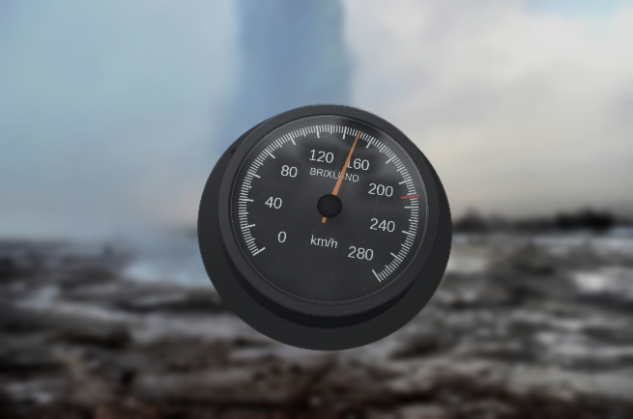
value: {"value": 150, "unit": "km/h"}
